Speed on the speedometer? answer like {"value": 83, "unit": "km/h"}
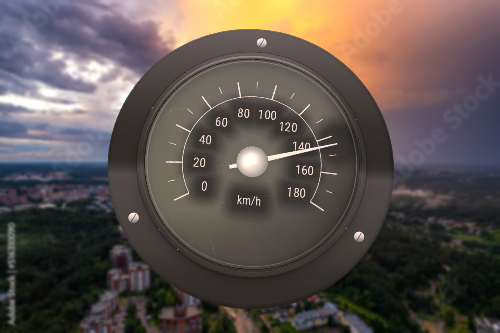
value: {"value": 145, "unit": "km/h"}
